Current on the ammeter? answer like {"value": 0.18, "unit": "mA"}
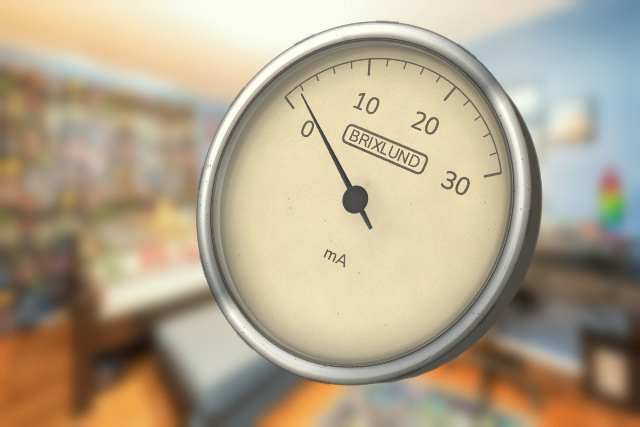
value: {"value": 2, "unit": "mA"}
